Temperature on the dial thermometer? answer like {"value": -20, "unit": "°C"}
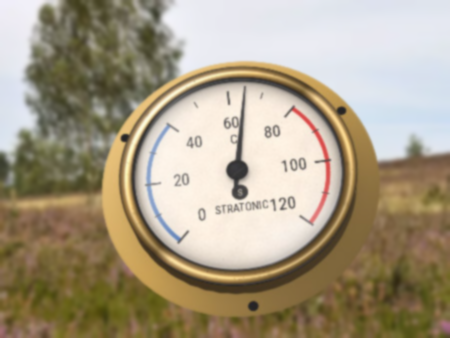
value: {"value": 65, "unit": "°C"}
